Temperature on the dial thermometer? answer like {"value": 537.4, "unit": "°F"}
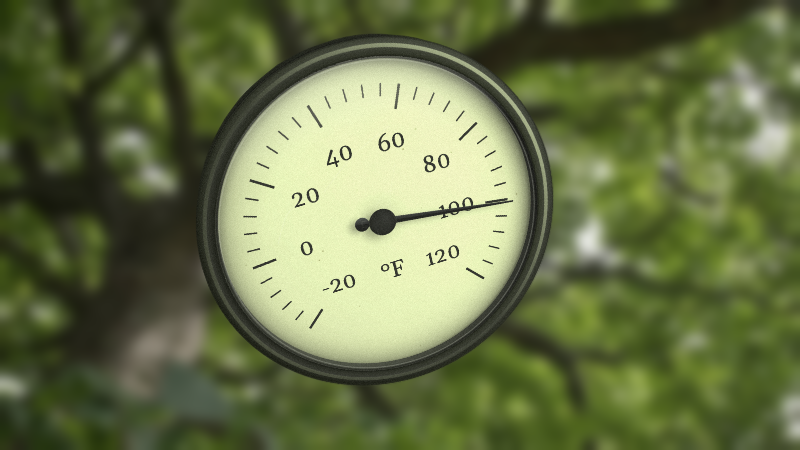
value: {"value": 100, "unit": "°F"}
